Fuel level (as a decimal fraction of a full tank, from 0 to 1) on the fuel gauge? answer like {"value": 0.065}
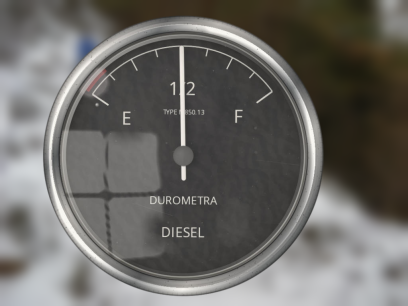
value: {"value": 0.5}
